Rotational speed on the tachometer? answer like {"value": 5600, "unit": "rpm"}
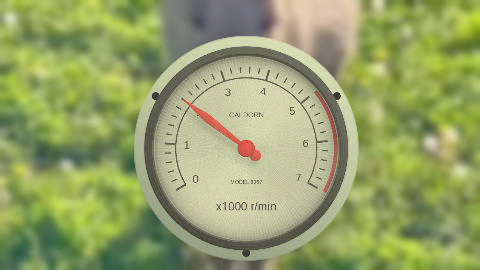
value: {"value": 2000, "unit": "rpm"}
